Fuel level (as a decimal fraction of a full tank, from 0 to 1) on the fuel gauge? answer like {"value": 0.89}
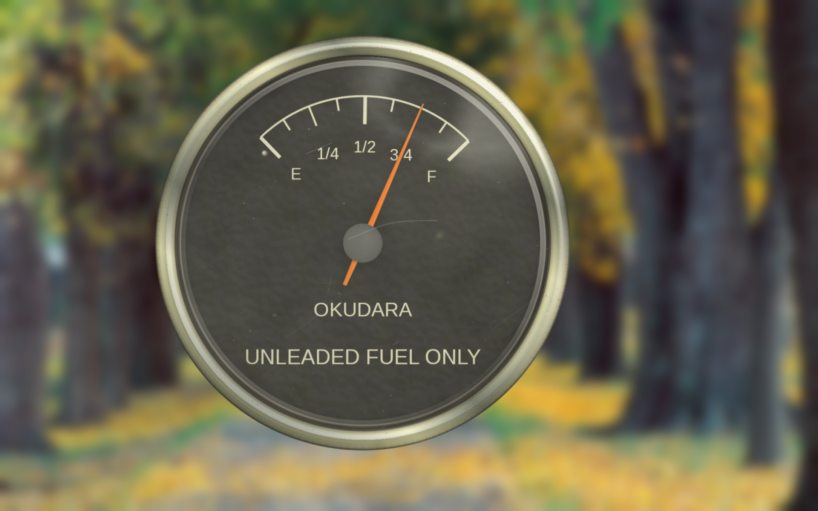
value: {"value": 0.75}
